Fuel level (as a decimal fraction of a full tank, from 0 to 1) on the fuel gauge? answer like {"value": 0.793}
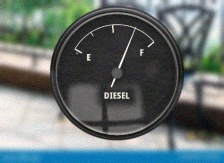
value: {"value": 0.75}
